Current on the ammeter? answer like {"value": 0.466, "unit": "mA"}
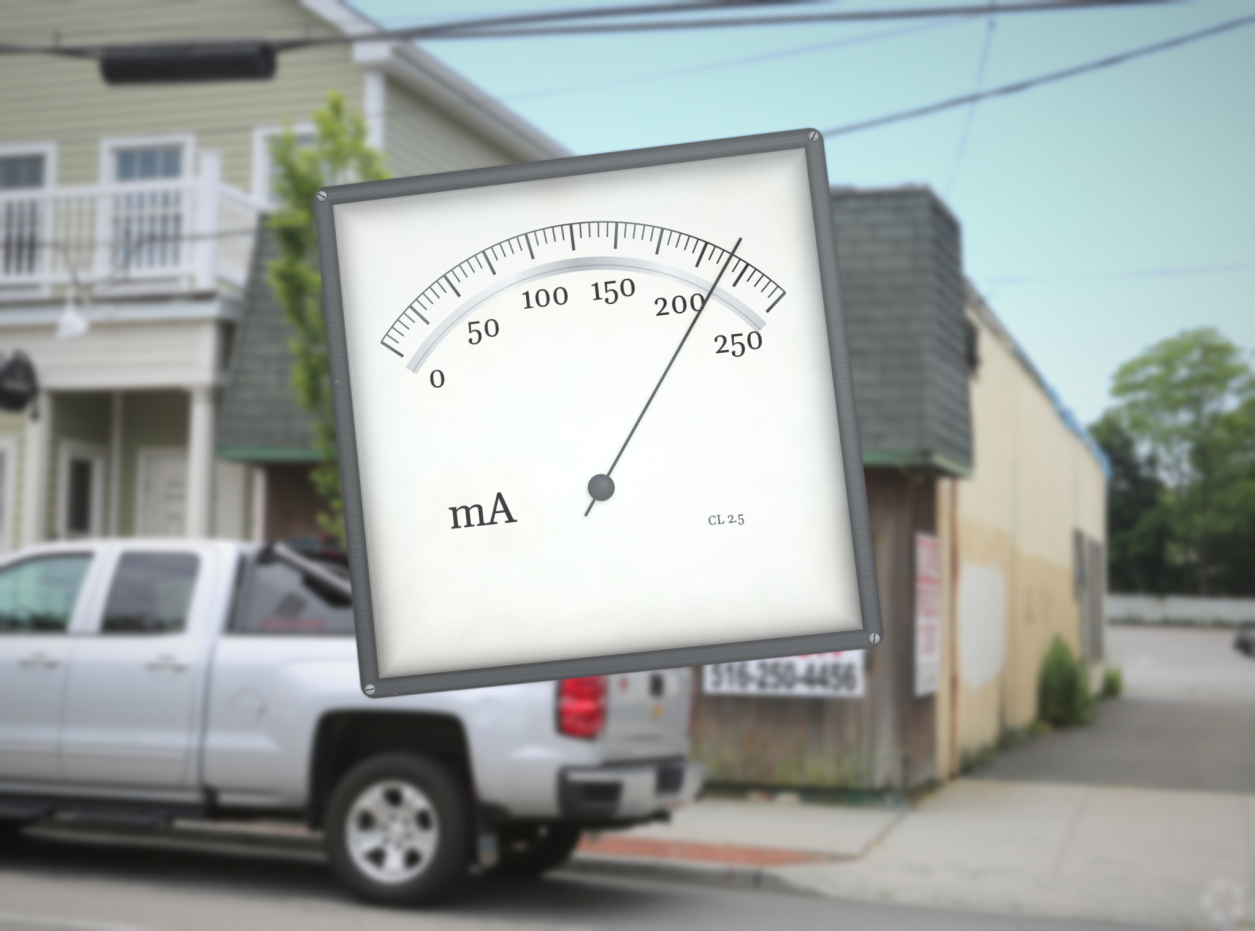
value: {"value": 215, "unit": "mA"}
